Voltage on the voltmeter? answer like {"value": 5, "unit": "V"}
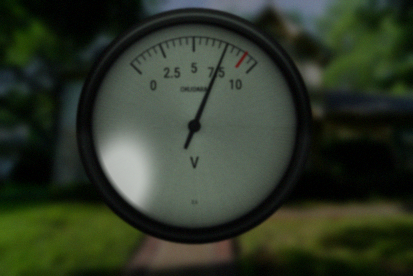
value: {"value": 7.5, "unit": "V"}
